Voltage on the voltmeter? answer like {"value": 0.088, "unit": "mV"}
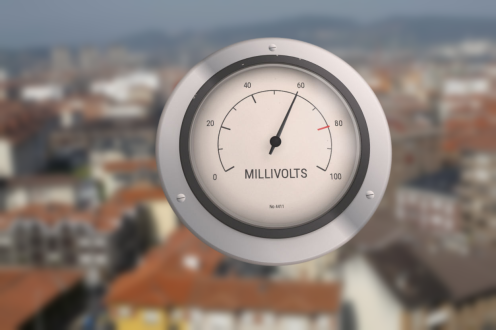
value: {"value": 60, "unit": "mV"}
